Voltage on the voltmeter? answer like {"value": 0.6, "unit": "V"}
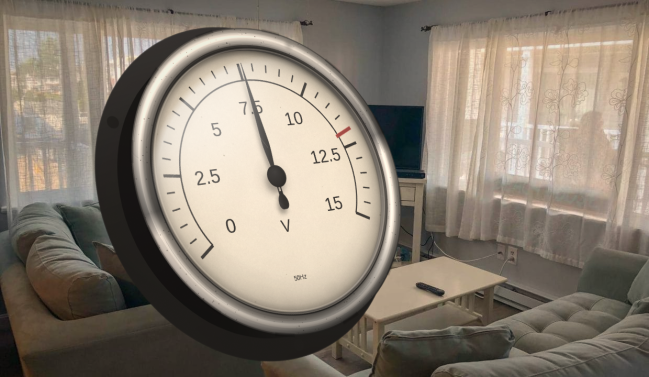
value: {"value": 7.5, "unit": "V"}
